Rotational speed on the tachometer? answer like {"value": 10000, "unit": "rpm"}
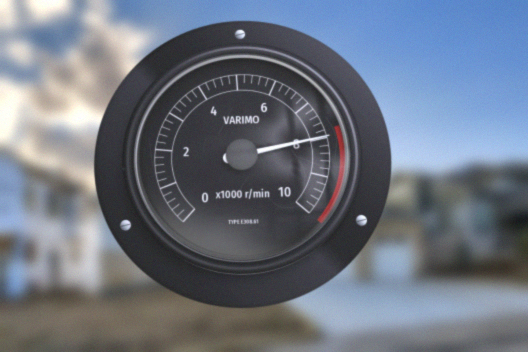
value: {"value": 8000, "unit": "rpm"}
